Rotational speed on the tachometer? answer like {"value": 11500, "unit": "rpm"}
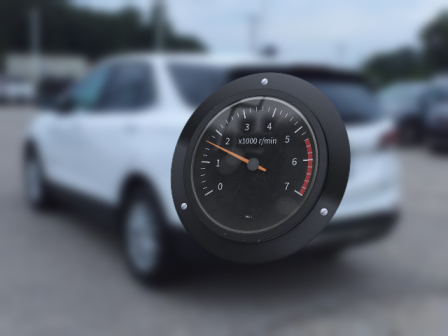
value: {"value": 1600, "unit": "rpm"}
